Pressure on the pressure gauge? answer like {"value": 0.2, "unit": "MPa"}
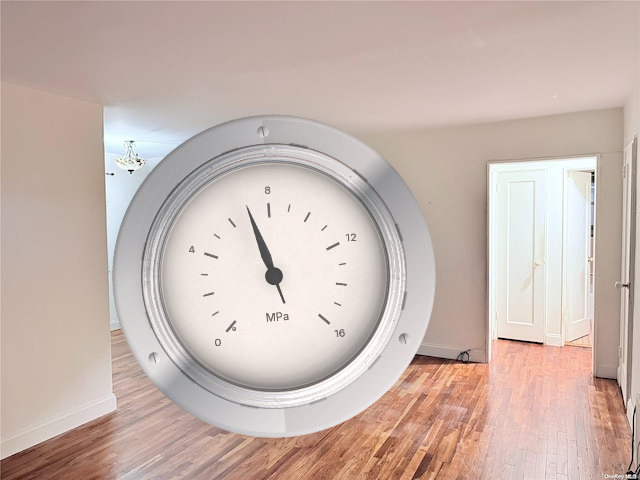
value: {"value": 7, "unit": "MPa"}
